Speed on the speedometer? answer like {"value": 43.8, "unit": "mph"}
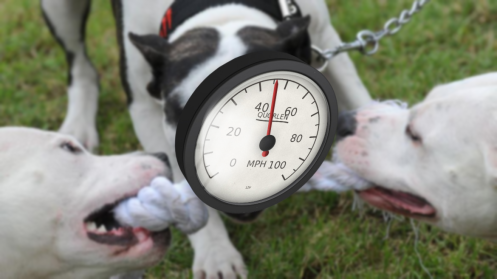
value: {"value": 45, "unit": "mph"}
